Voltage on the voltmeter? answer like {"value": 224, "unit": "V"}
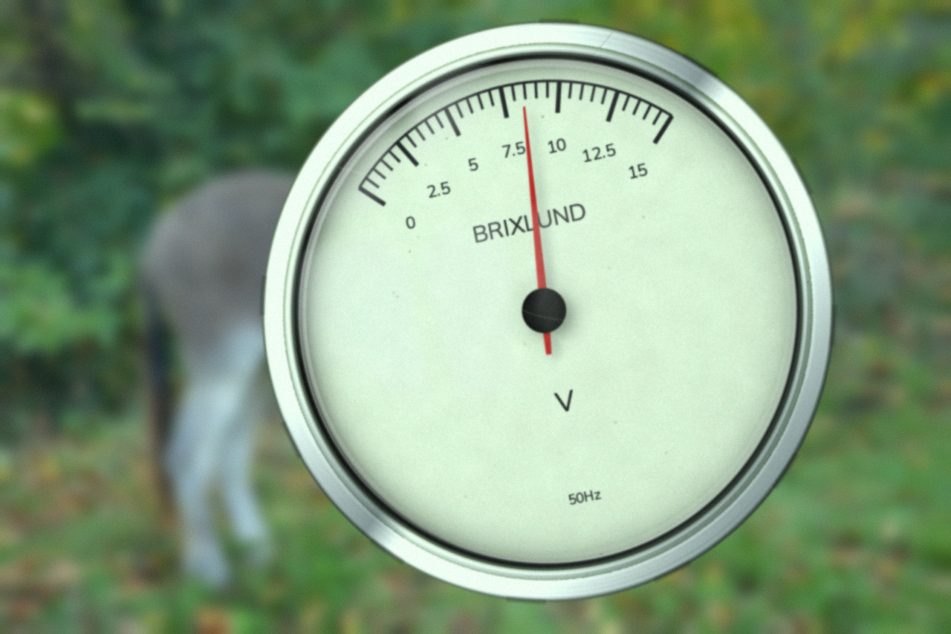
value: {"value": 8.5, "unit": "V"}
